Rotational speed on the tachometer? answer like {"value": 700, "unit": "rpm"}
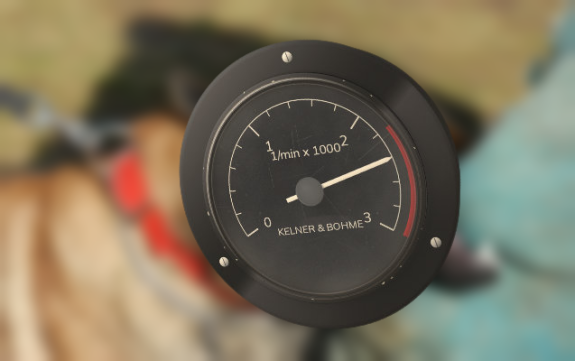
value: {"value": 2400, "unit": "rpm"}
